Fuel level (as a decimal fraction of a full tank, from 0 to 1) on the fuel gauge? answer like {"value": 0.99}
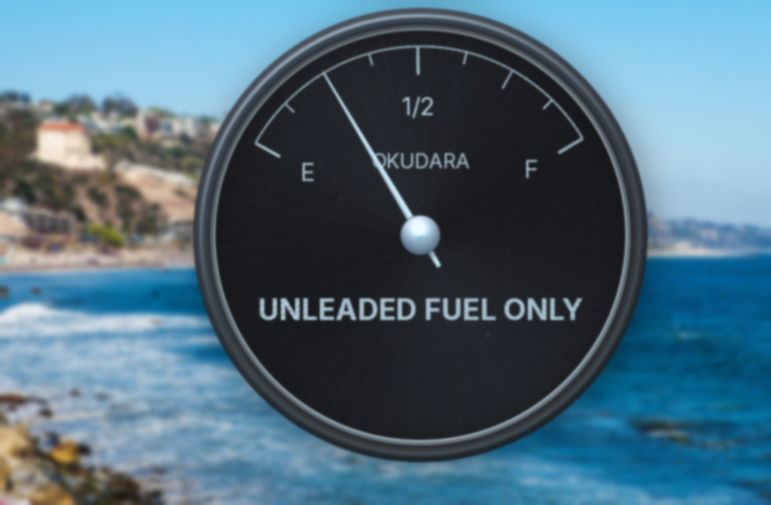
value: {"value": 0.25}
